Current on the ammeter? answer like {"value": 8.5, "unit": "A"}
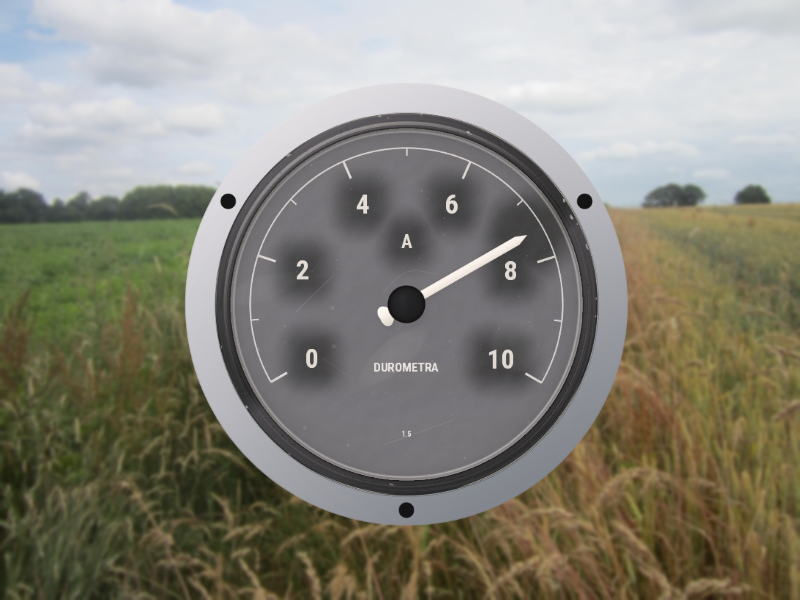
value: {"value": 7.5, "unit": "A"}
